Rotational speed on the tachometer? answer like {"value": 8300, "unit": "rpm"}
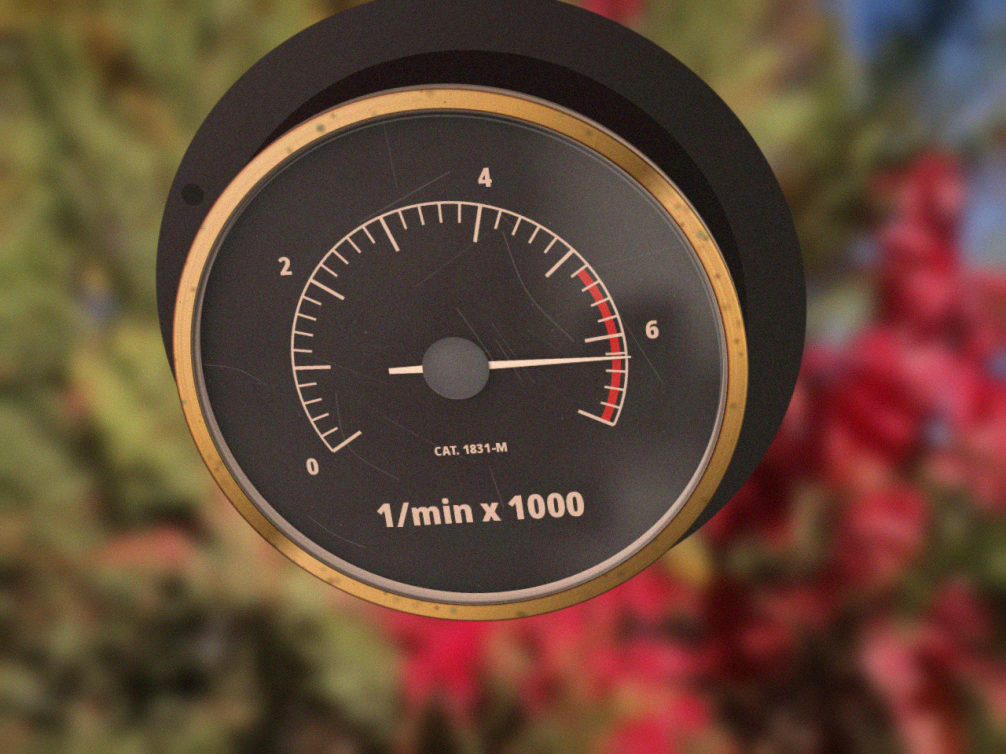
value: {"value": 6200, "unit": "rpm"}
